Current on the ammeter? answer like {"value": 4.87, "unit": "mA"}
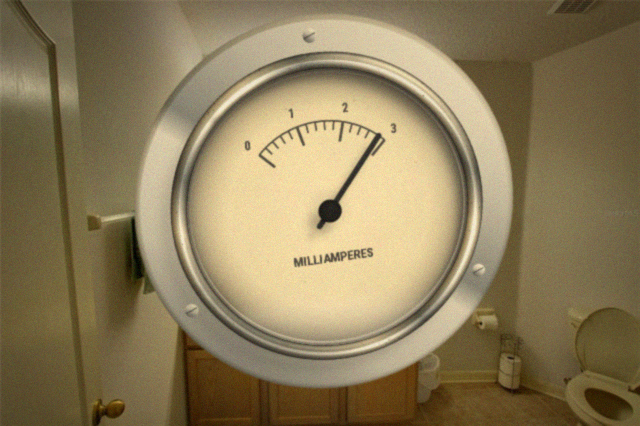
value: {"value": 2.8, "unit": "mA"}
